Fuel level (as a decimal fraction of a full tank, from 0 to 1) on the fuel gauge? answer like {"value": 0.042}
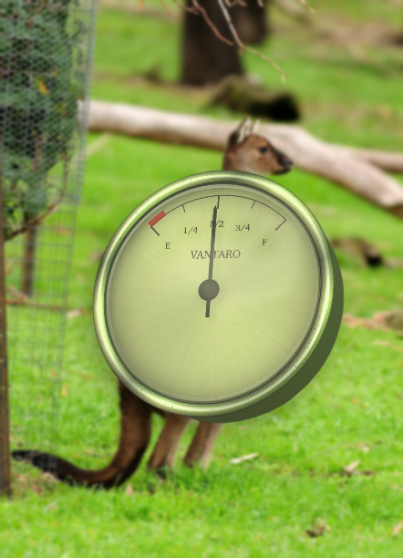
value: {"value": 0.5}
